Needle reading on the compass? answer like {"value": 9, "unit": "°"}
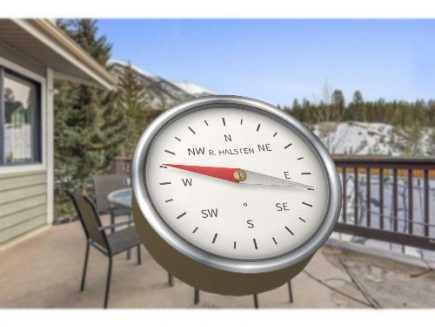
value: {"value": 285, "unit": "°"}
